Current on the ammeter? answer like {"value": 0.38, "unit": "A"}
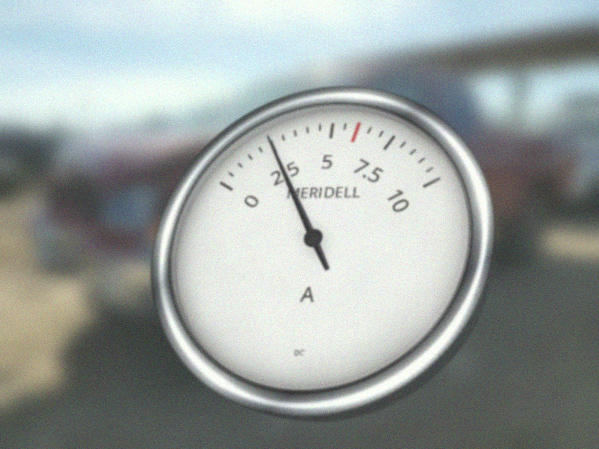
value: {"value": 2.5, "unit": "A"}
